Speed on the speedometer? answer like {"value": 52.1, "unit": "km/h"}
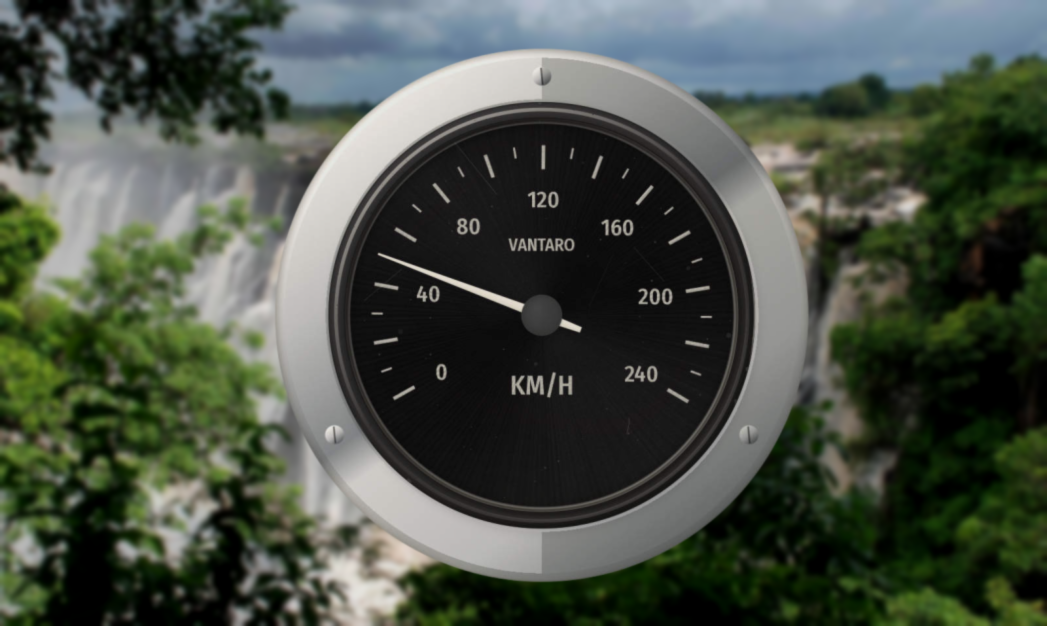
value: {"value": 50, "unit": "km/h"}
